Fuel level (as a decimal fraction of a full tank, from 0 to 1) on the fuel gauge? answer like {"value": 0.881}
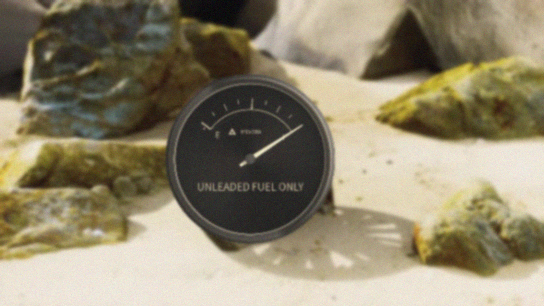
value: {"value": 1}
